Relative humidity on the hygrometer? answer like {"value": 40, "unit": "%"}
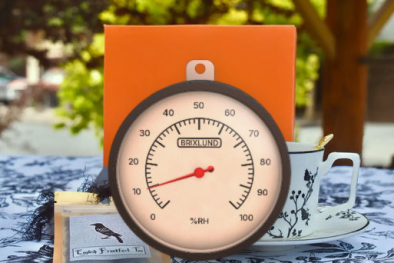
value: {"value": 10, "unit": "%"}
